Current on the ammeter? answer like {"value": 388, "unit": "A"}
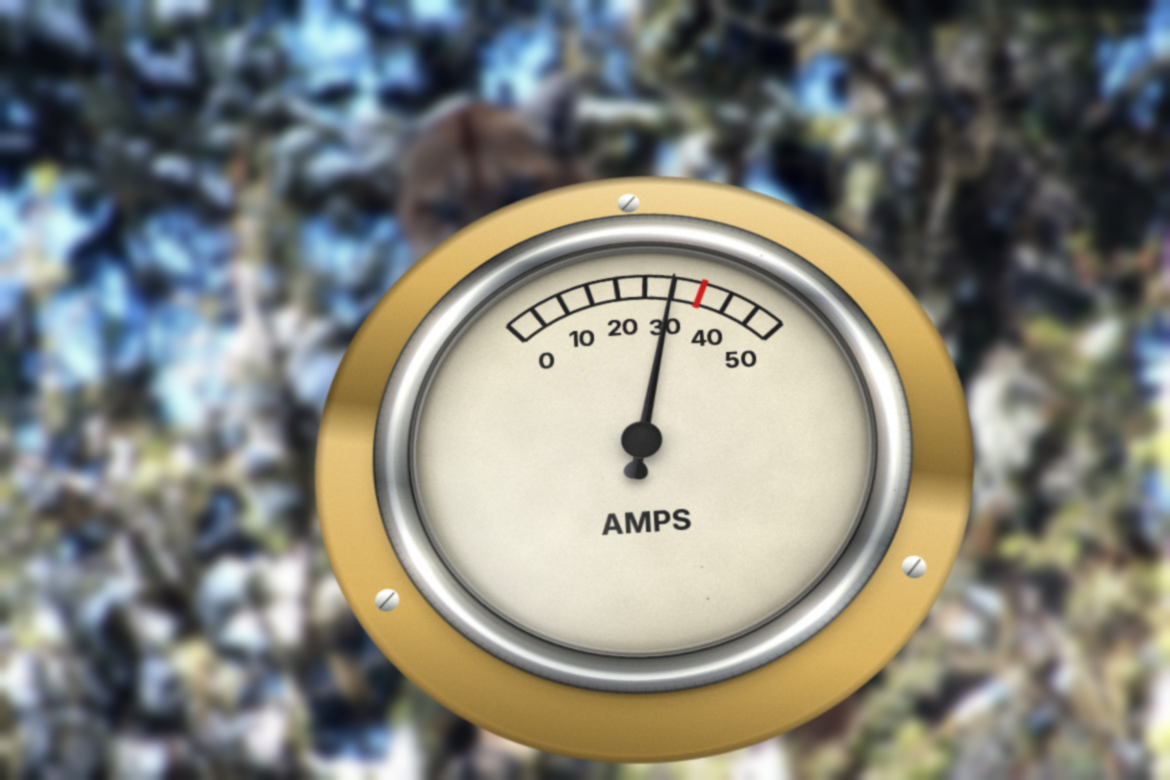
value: {"value": 30, "unit": "A"}
